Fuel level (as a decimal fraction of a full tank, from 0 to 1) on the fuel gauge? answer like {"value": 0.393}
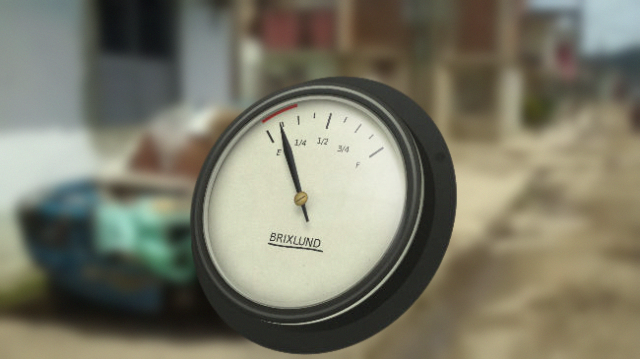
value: {"value": 0.125}
